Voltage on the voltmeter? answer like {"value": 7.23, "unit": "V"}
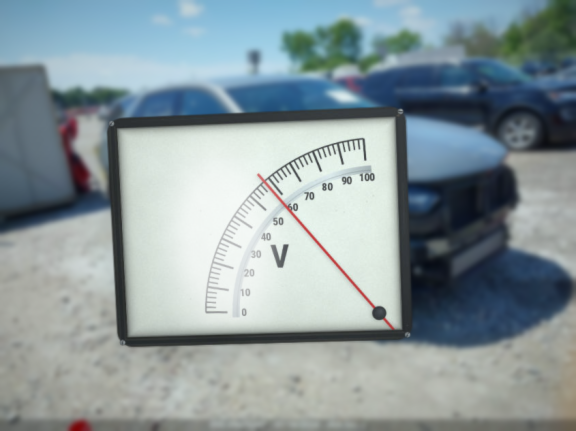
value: {"value": 58, "unit": "V"}
